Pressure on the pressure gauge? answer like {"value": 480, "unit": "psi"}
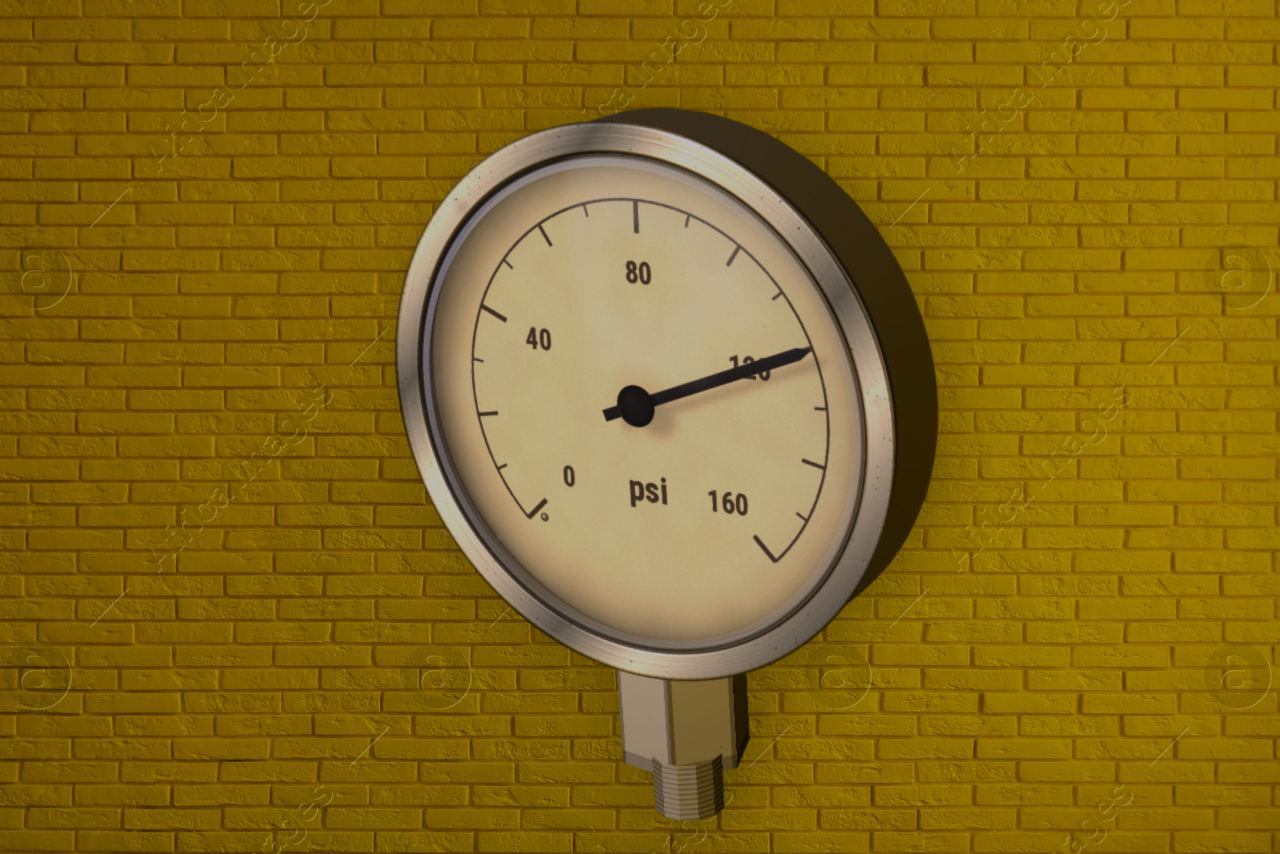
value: {"value": 120, "unit": "psi"}
